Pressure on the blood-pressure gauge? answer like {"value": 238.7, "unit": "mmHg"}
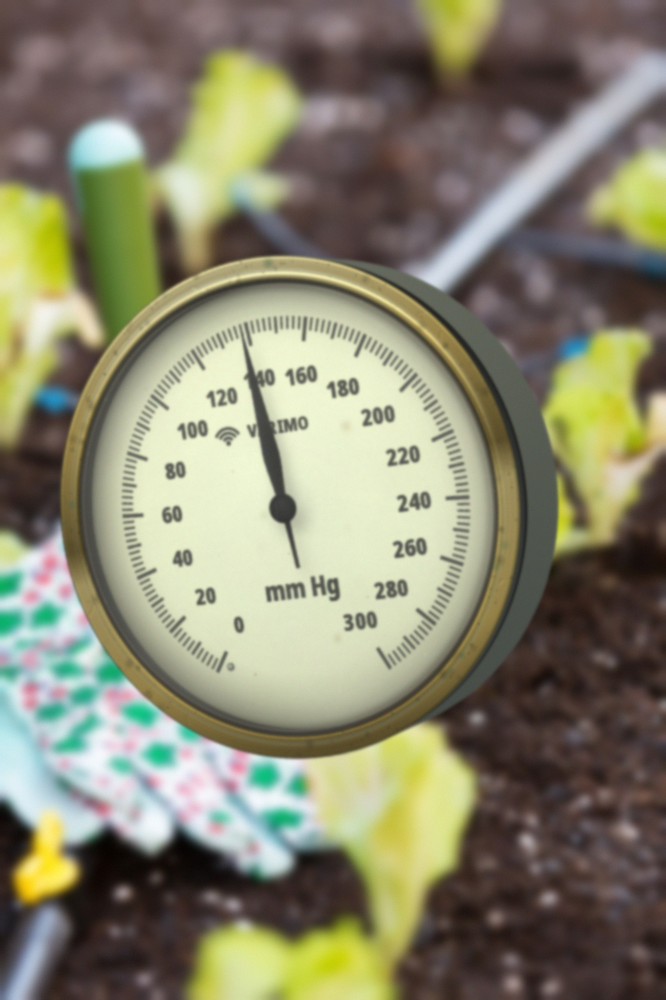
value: {"value": 140, "unit": "mmHg"}
